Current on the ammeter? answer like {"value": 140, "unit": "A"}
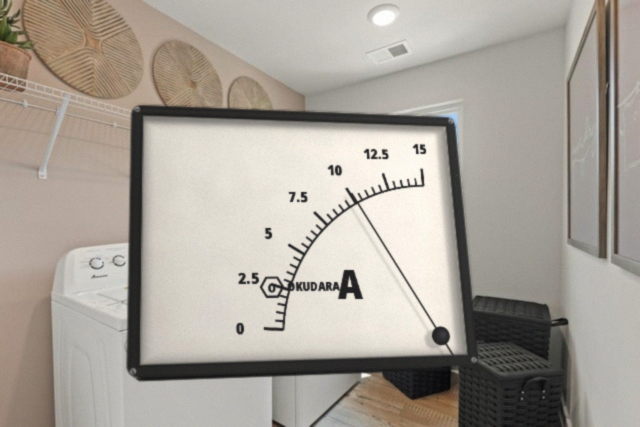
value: {"value": 10, "unit": "A"}
